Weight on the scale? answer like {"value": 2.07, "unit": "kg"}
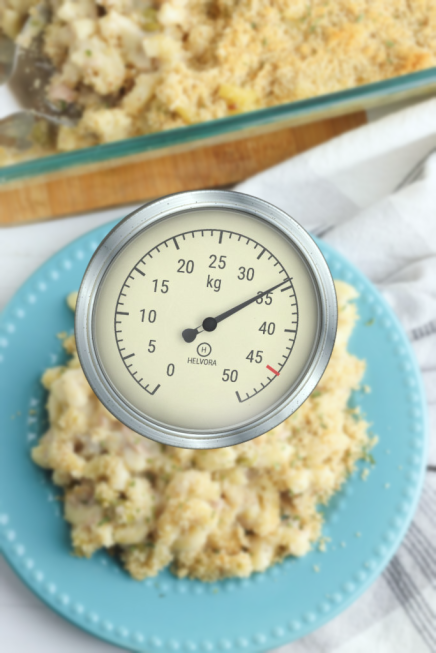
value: {"value": 34, "unit": "kg"}
